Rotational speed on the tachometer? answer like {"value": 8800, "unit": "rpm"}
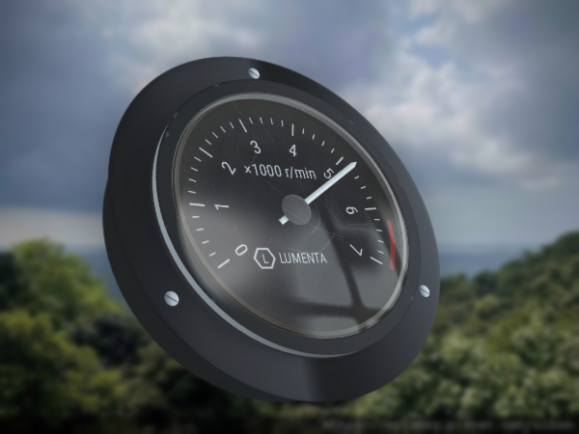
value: {"value": 5200, "unit": "rpm"}
